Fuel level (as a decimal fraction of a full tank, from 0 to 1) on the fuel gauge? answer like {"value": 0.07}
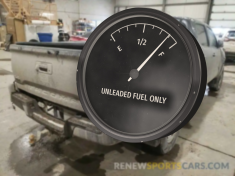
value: {"value": 0.875}
